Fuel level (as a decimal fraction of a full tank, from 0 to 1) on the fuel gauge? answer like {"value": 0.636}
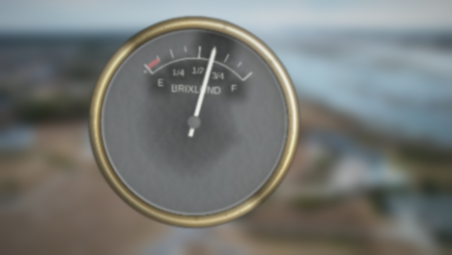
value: {"value": 0.625}
